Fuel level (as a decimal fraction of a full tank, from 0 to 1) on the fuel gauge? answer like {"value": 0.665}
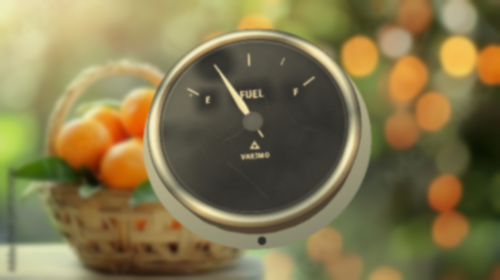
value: {"value": 0.25}
